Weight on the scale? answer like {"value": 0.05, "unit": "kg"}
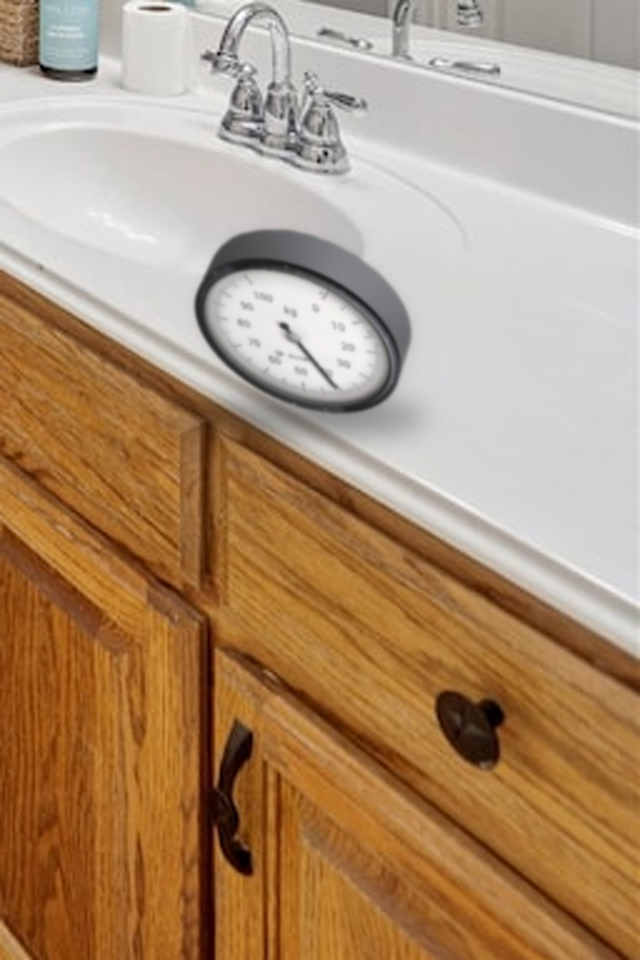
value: {"value": 40, "unit": "kg"}
